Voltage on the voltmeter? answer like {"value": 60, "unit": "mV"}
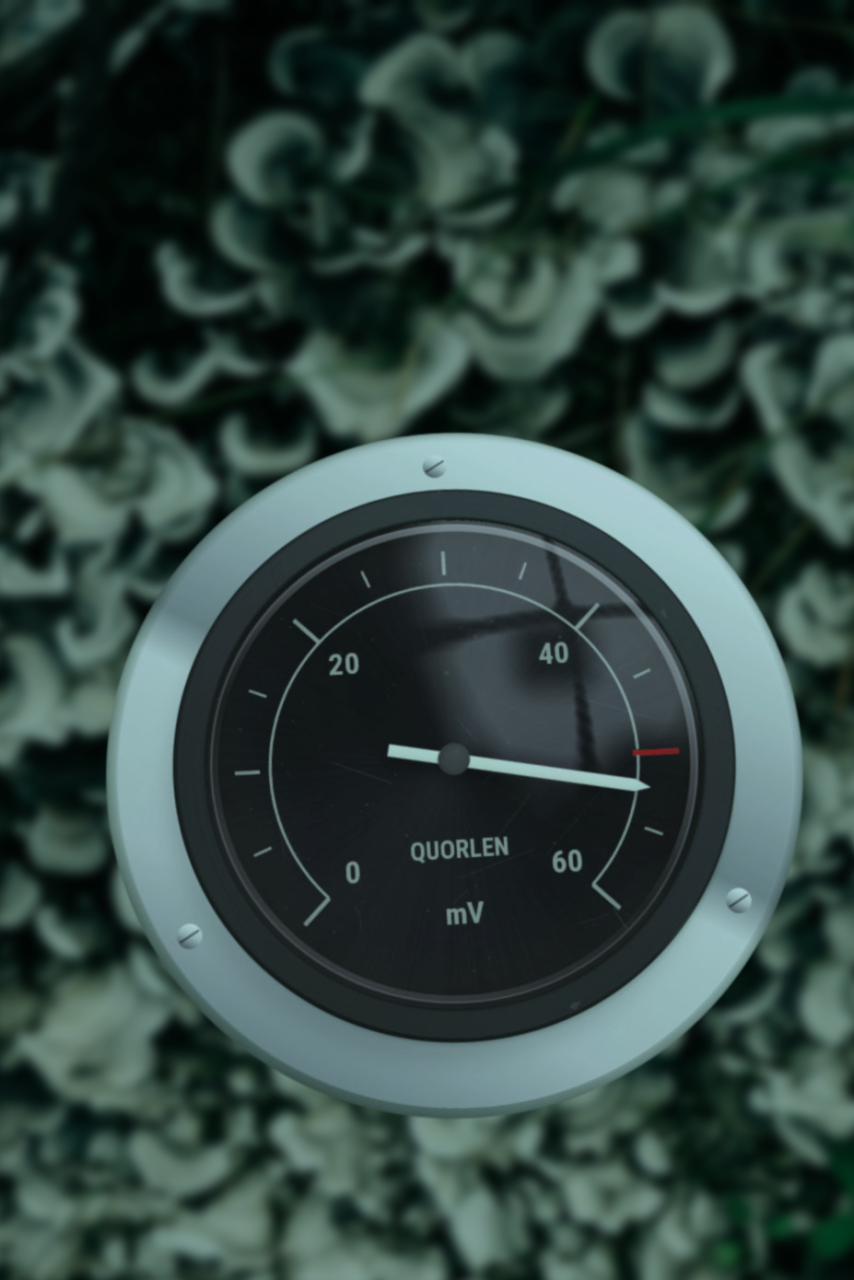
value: {"value": 52.5, "unit": "mV"}
